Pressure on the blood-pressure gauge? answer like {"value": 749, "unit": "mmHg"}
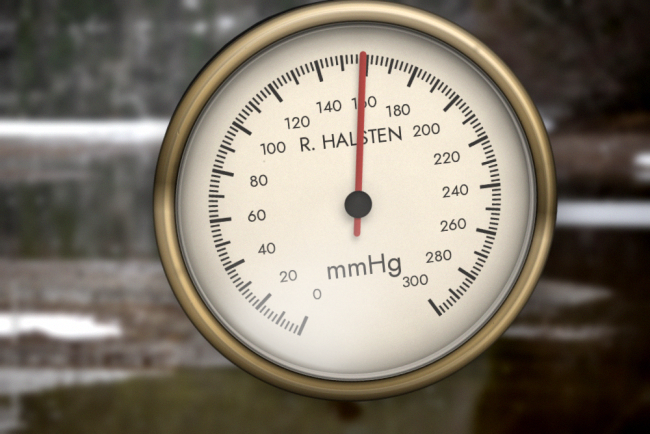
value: {"value": 158, "unit": "mmHg"}
